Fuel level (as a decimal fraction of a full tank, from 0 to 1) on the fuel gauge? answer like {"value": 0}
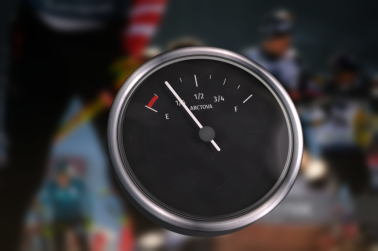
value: {"value": 0.25}
